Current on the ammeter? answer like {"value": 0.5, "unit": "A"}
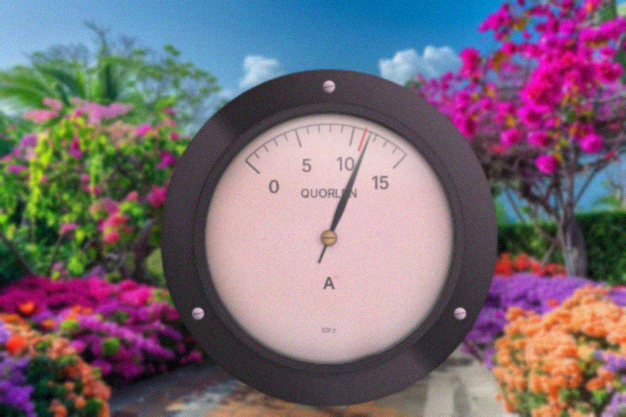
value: {"value": 11.5, "unit": "A"}
